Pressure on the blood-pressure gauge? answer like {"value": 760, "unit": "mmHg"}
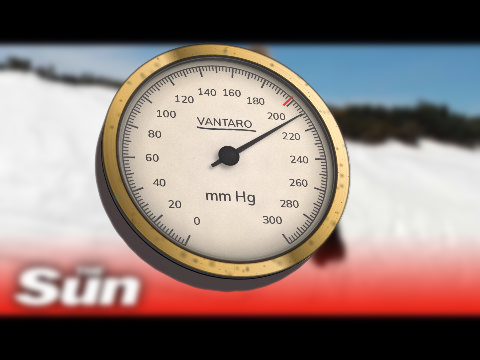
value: {"value": 210, "unit": "mmHg"}
